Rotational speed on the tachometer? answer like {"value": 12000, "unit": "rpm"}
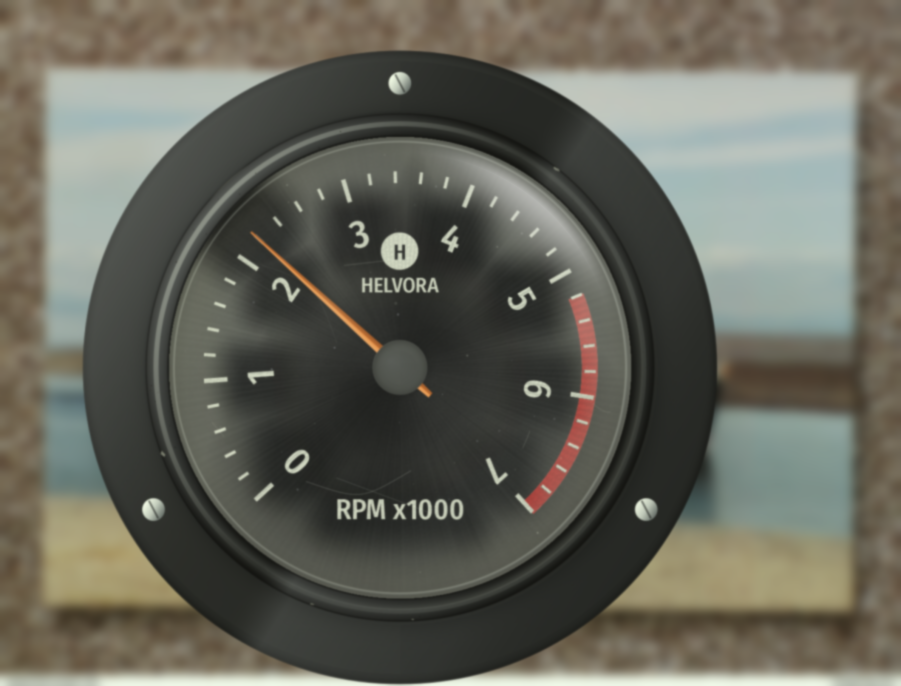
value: {"value": 2200, "unit": "rpm"}
